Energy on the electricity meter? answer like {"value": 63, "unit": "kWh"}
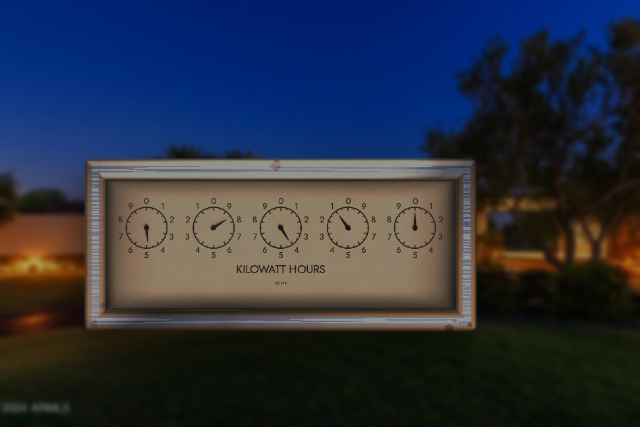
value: {"value": 48410, "unit": "kWh"}
